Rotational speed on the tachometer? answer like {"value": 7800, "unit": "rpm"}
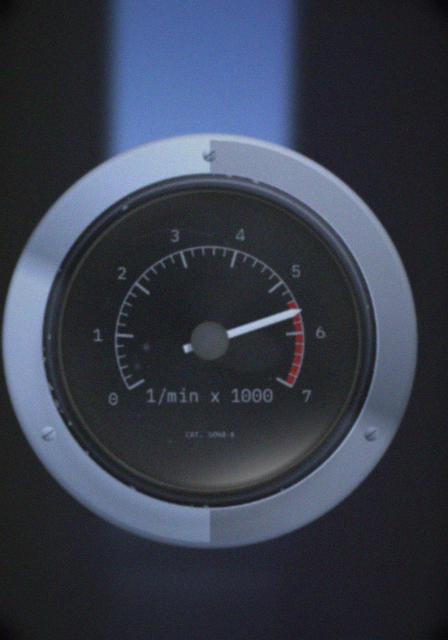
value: {"value": 5600, "unit": "rpm"}
